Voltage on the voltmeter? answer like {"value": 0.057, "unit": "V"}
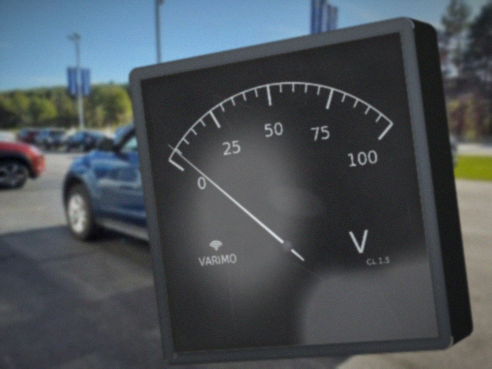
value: {"value": 5, "unit": "V"}
